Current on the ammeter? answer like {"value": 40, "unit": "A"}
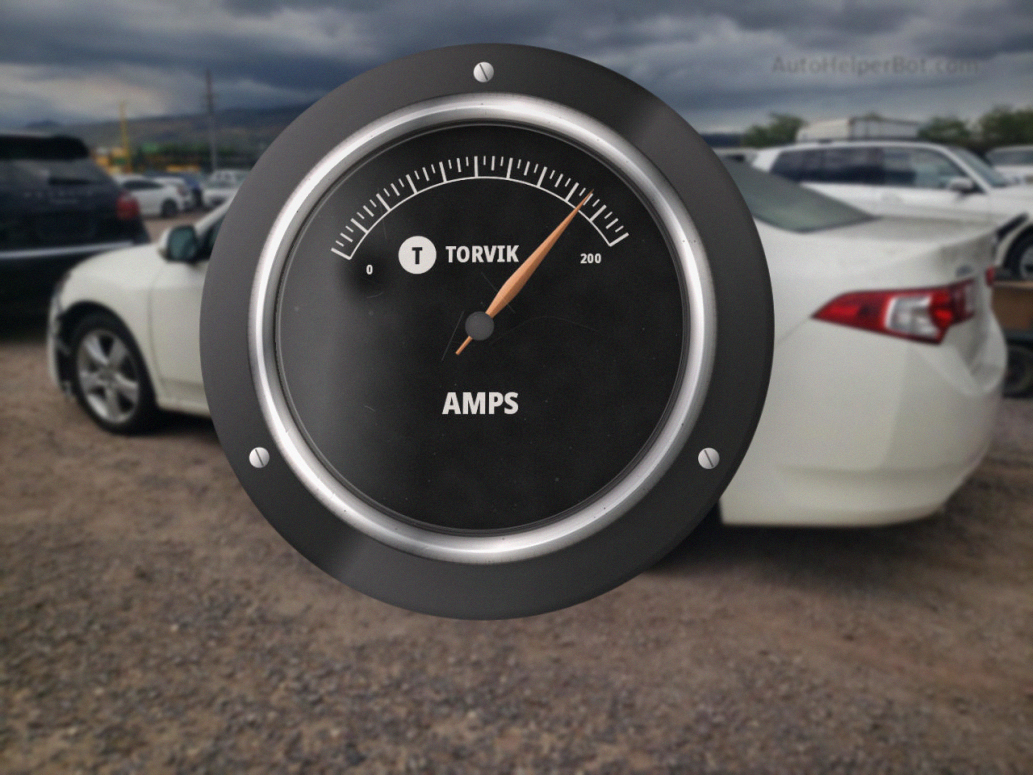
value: {"value": 170, "unit": "A"}
